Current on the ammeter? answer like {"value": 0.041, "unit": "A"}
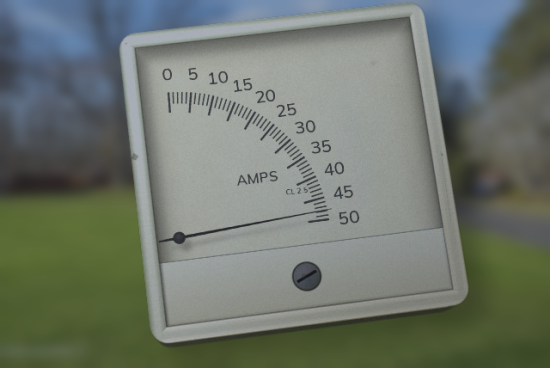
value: {"value": 48, "unit": "A"}
